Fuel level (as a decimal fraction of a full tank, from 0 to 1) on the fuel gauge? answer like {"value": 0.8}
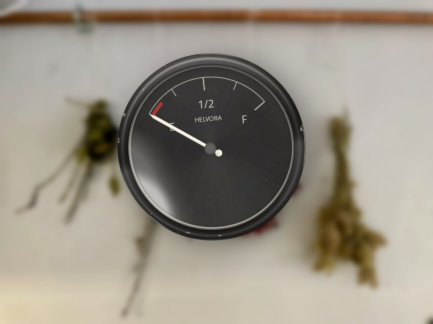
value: {"value": 0}
